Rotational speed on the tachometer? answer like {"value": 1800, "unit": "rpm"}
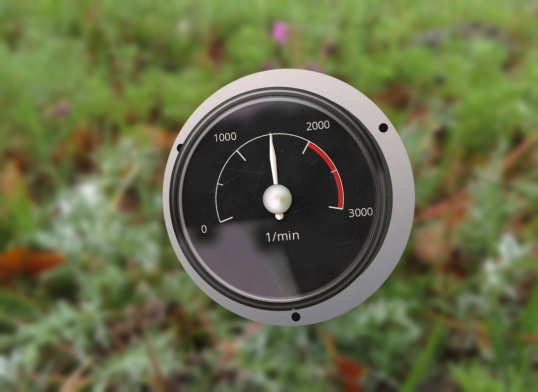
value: {"value": 1500, "unit": "rpm"}
